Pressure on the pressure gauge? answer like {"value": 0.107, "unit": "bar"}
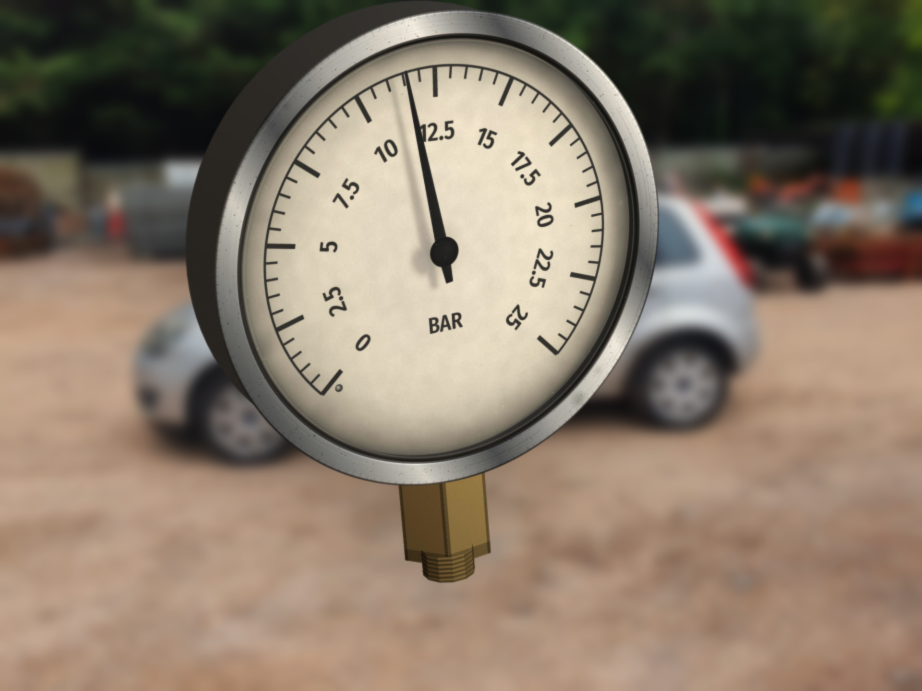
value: {"value": 11.5, "unit": "bar"}
